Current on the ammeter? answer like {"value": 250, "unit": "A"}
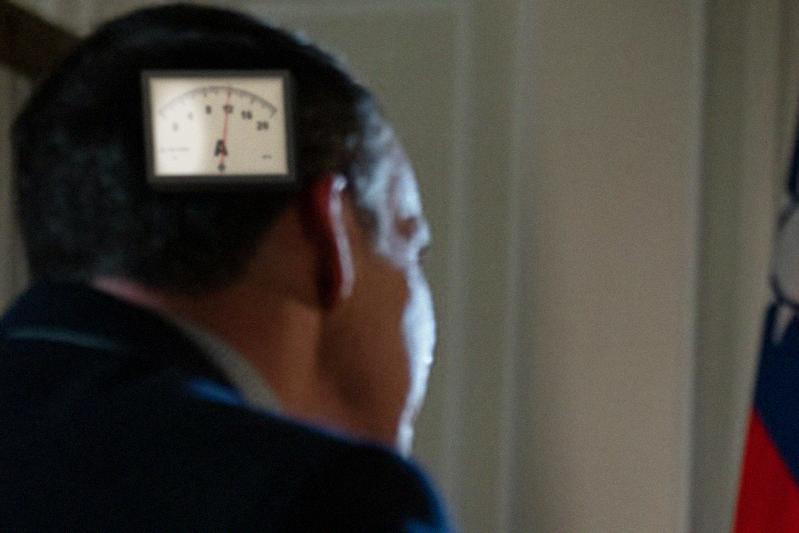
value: {"value": 12, "unit": "A"}
